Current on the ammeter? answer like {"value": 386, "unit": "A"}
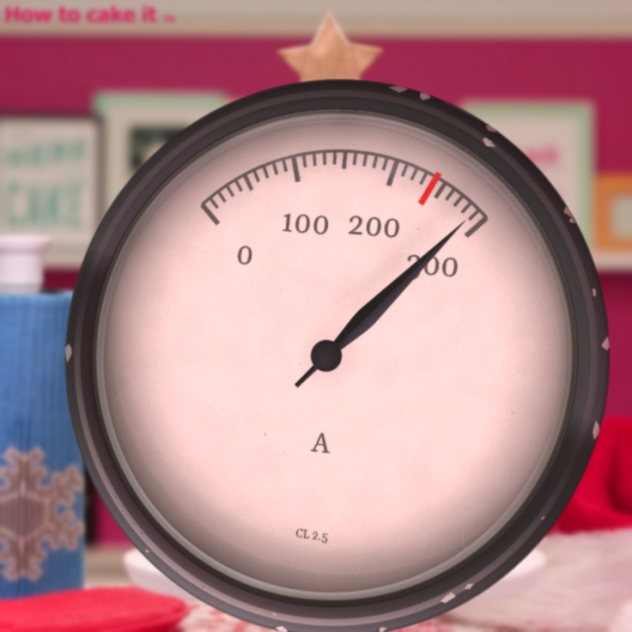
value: {"value": 290, "unit": "A"}
